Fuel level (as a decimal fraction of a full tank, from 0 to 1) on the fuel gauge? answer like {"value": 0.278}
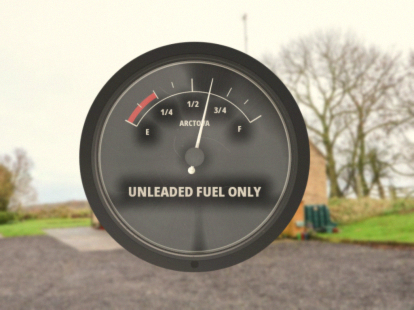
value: {"value": 0.625}
